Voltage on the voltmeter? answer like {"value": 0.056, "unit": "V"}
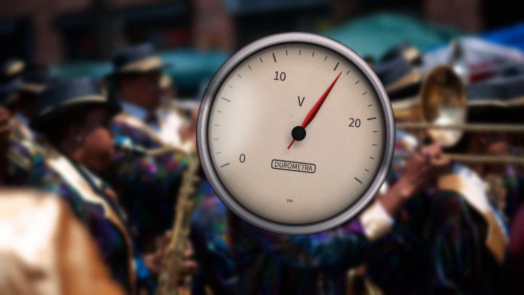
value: {"value": 15.5, "unit": "V"}
